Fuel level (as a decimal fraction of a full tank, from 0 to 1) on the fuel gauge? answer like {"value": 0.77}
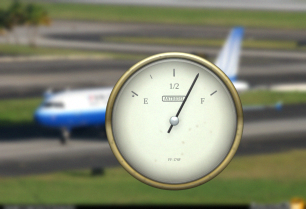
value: {"value": 0.75}
